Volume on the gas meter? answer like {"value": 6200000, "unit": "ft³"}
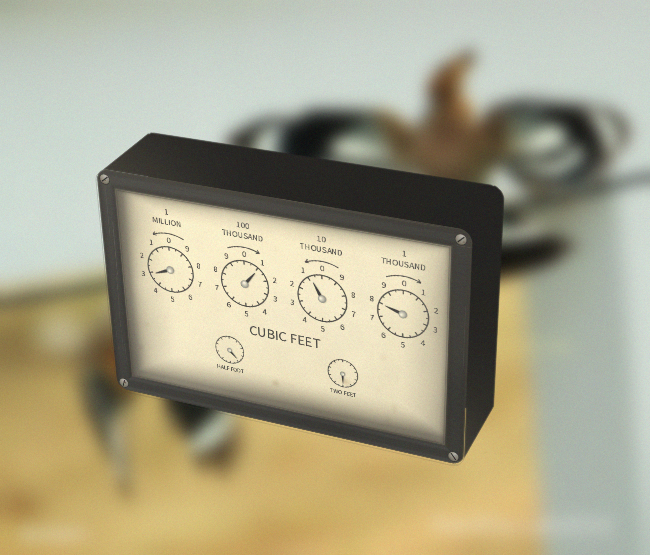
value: {"value": 310800, "unit": "ft³"}
